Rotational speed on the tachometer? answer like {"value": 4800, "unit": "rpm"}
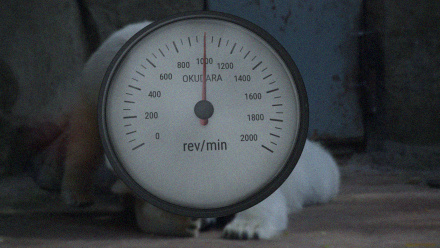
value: {"value": 1000, "unit": "rpm"}
